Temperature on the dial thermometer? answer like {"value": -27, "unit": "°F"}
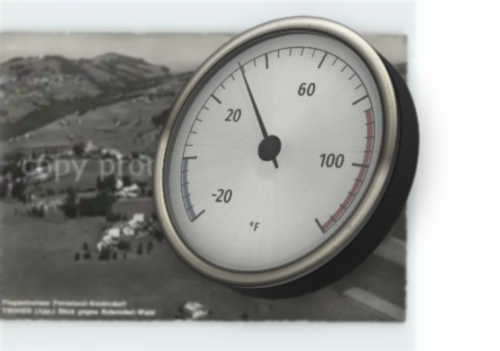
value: {"value": 32, "unit": "°F"}
